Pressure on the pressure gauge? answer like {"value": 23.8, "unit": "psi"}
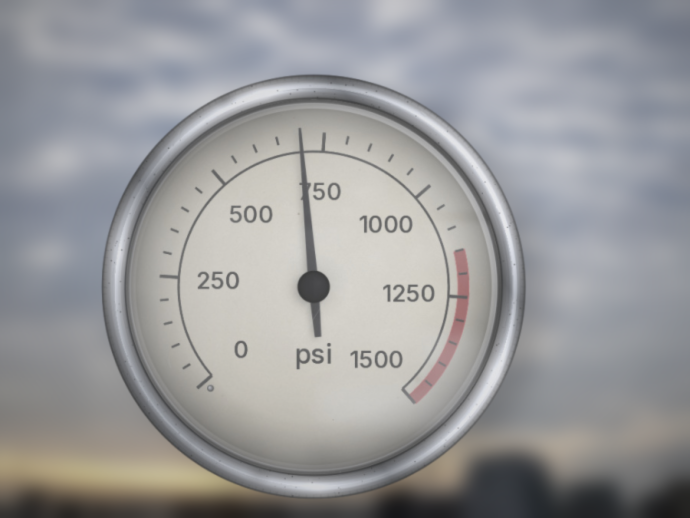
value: {"value": 700, "unit": "psi"}
